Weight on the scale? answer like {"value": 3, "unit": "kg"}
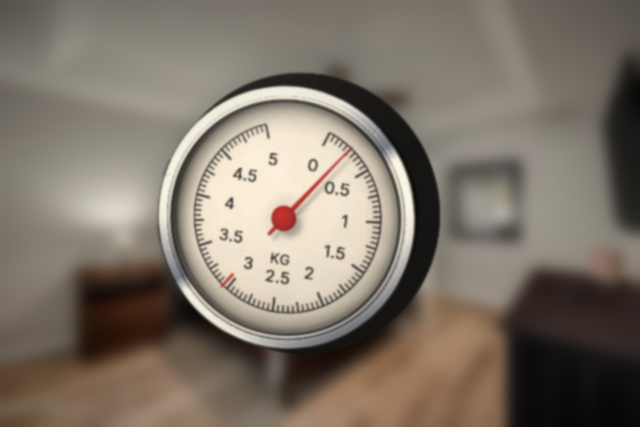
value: {"value": 0.25, "unit": "kg"}
